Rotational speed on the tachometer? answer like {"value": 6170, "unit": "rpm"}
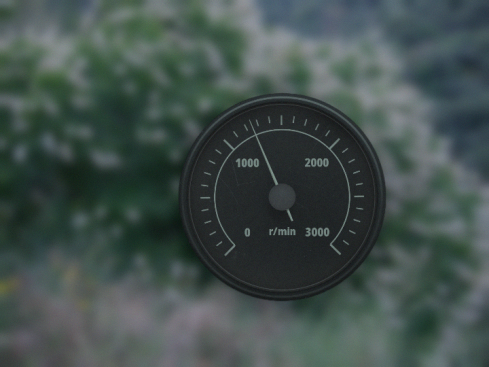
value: {"value": 1250, "unit": "rpm"}
